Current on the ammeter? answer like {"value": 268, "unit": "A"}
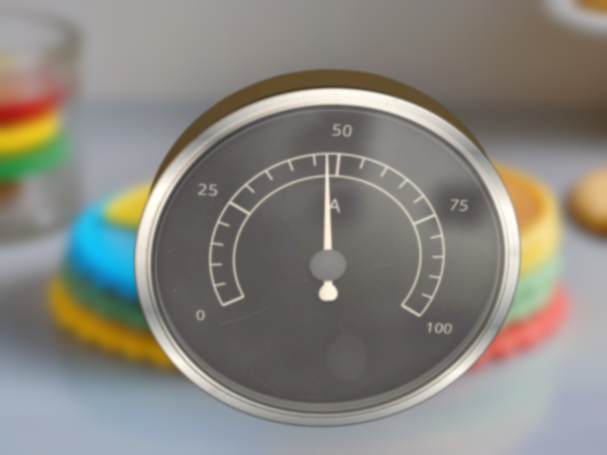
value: {"value": 47.5, "unit": "A"}
